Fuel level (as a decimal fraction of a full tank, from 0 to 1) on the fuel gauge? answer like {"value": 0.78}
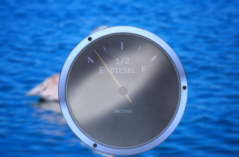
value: {"value": 0.125}
